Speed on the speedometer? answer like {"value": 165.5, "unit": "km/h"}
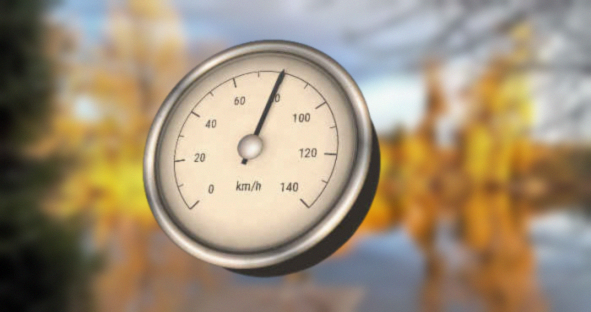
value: {"value": 80, "unit": "km/h"}
